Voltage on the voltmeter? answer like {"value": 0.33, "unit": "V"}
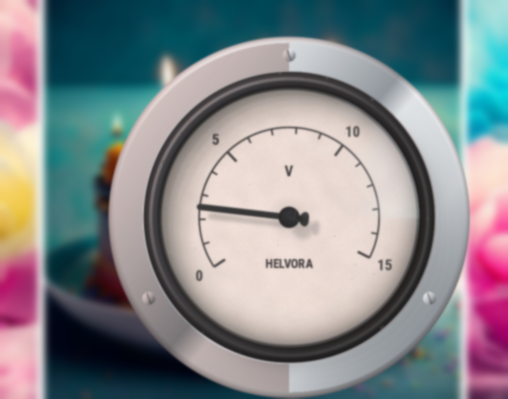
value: {"value": 2.5, "unit": "V"}
